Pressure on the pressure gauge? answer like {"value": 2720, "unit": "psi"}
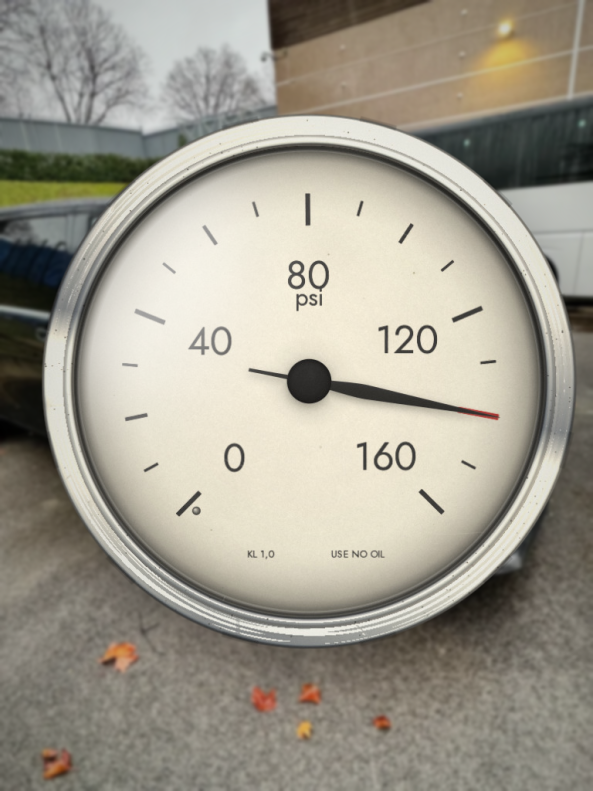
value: {"value": 140, "unit": "psi"}
